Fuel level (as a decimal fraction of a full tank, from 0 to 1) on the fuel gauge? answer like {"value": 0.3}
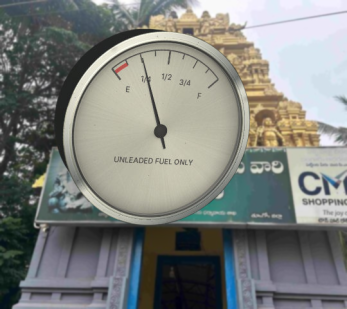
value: {"value": 0.25}
